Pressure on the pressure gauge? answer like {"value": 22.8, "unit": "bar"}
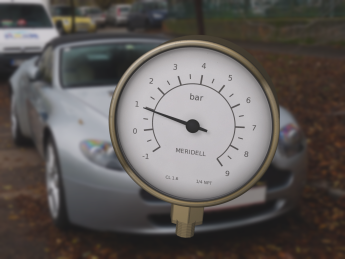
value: {"value": 1, "unit": "bar"}
